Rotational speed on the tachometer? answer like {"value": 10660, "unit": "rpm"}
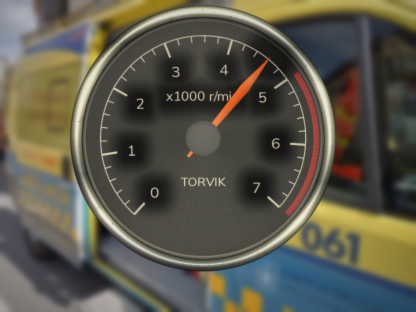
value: {"value": 4600, "unit": "rpm"}
